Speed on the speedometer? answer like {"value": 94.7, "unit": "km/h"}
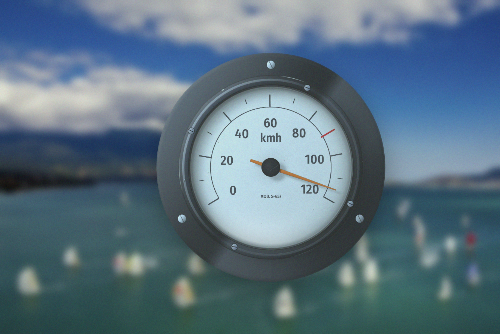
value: {"value": 115, "unit": "km/h"}
